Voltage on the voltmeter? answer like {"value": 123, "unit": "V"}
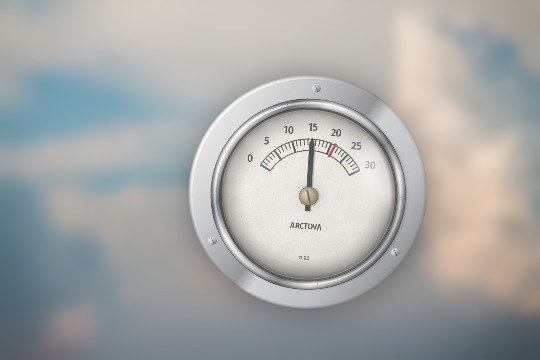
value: {"value": 15, "unit": "V"}
